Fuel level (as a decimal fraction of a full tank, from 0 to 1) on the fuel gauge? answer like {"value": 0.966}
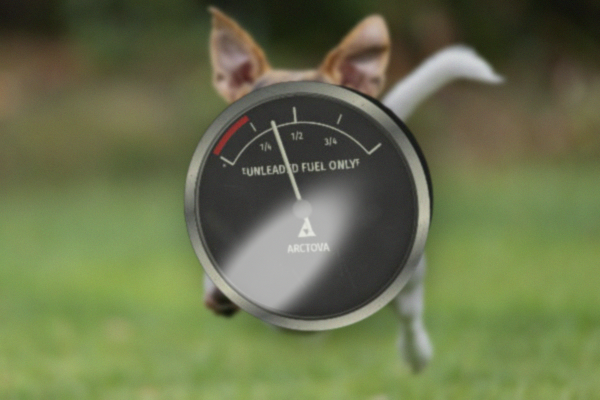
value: {"value": 0.375}
